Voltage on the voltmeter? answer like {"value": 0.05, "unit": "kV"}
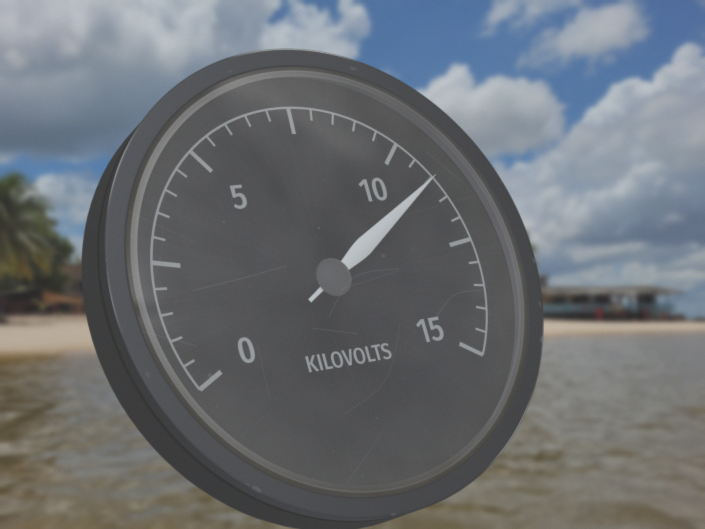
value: {"value": 11, "unit": "kV"}
